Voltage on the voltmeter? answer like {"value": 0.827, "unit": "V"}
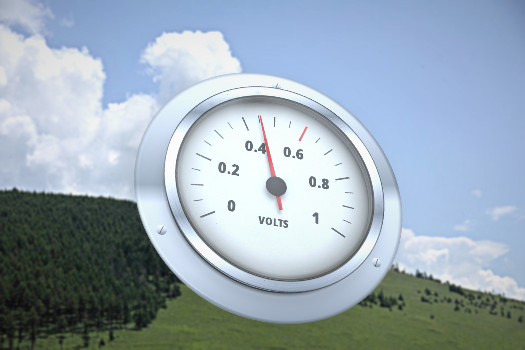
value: {"value": 0.45, "unit": "V"}
